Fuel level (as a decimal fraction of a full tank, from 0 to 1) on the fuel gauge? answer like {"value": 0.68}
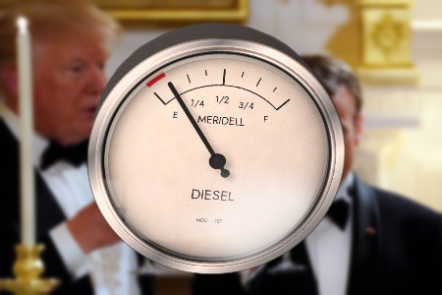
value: {"value": 0.125}
